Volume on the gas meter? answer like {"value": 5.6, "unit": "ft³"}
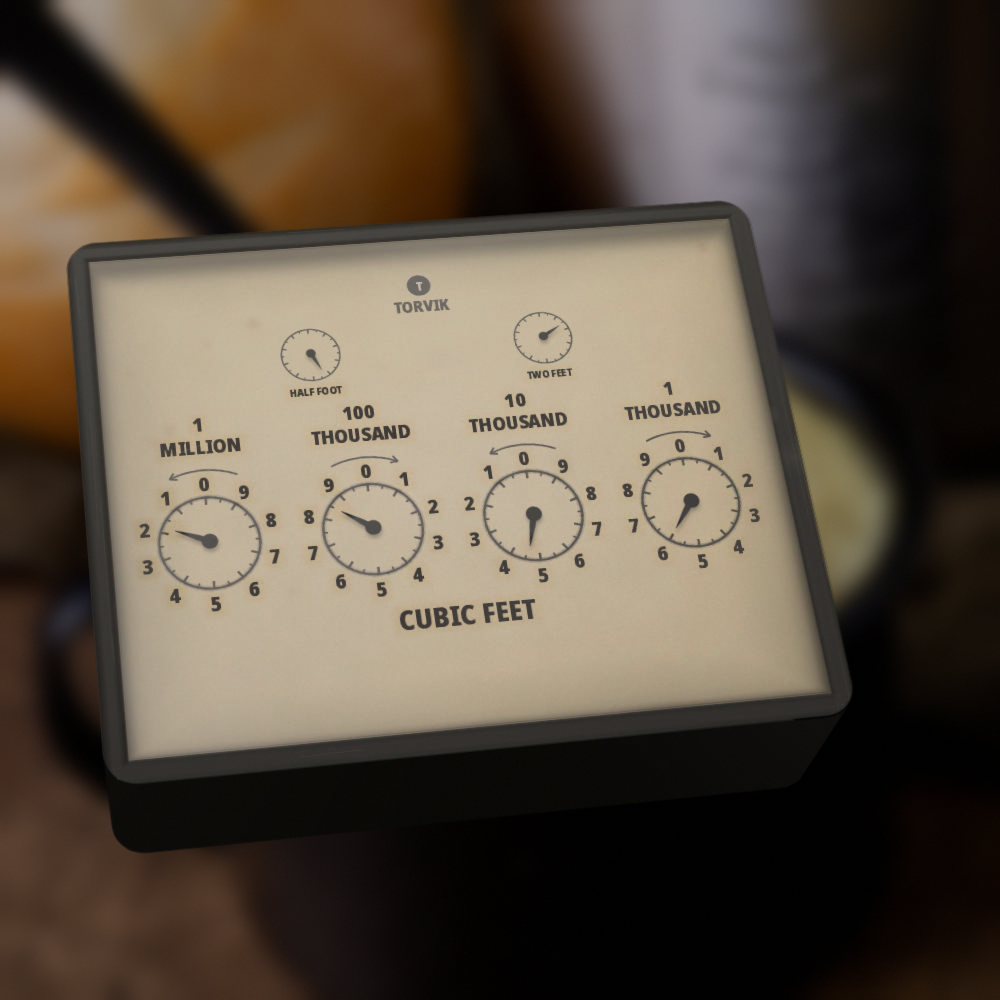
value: {"value": 184600, "unit": "ft³"}
